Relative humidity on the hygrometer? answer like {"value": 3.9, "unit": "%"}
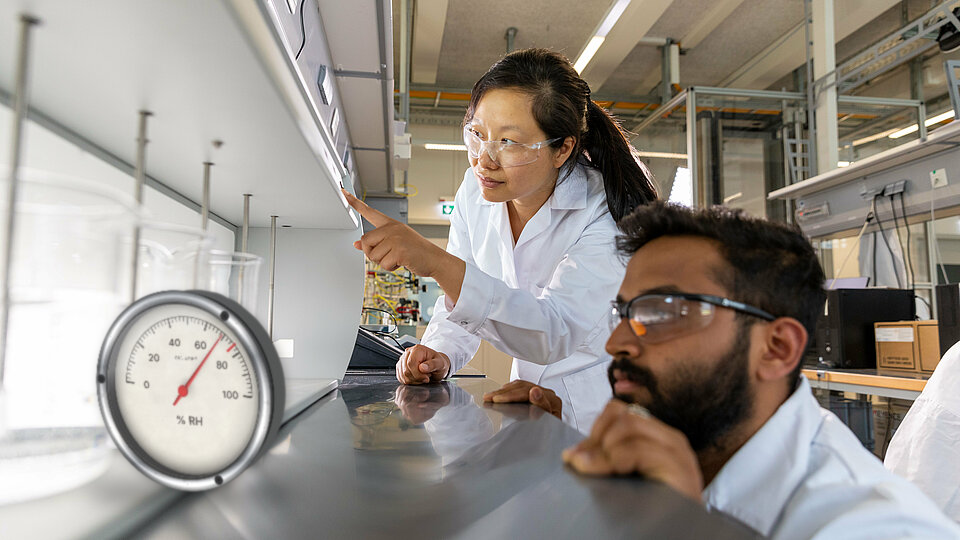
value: {"value": 70, "unit": "%"}
